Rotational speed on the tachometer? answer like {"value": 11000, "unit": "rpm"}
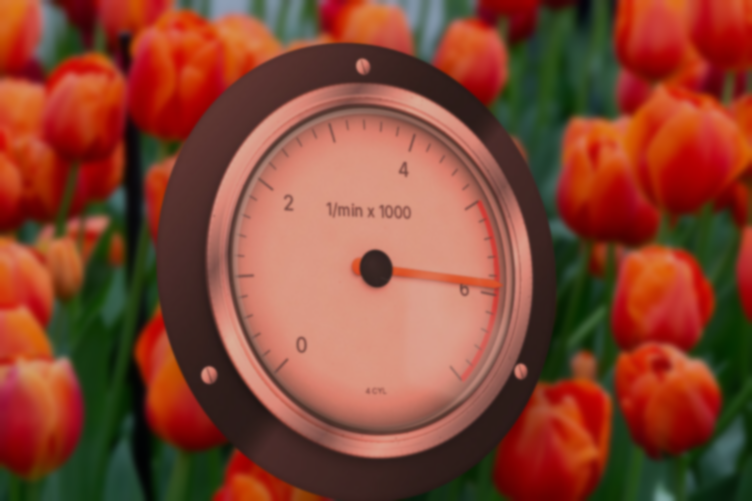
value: {"value": 5900, "unit": "rpm"}
